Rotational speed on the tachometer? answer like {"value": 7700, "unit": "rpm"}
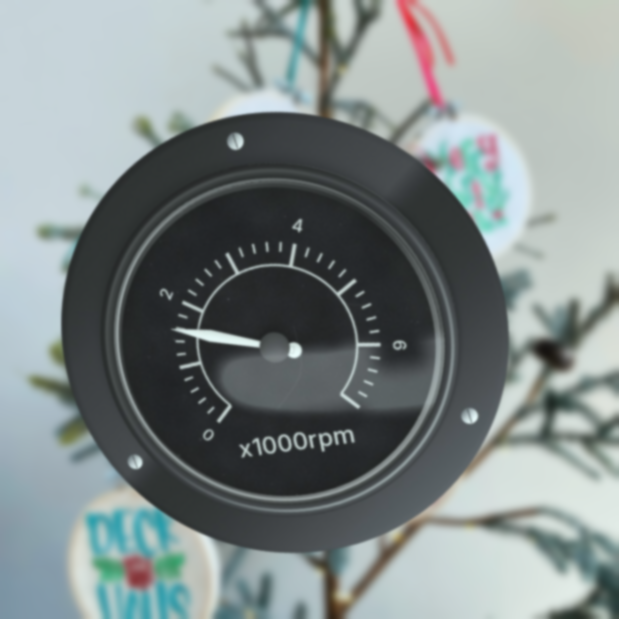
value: {"value": 1600, "unit": "rpm"}
